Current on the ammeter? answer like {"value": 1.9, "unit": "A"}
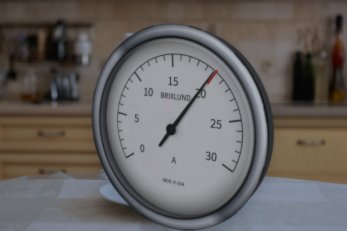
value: {"value": 20, "unit": "A"}
